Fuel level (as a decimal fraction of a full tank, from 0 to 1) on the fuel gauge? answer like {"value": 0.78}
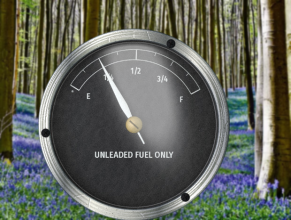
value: {"value": 0.25}
